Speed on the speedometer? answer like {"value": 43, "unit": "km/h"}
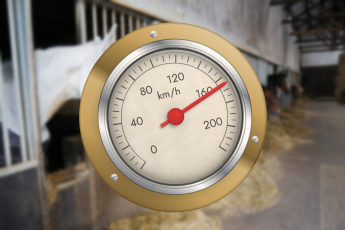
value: {"value": 165, "unit": "km/h"}
